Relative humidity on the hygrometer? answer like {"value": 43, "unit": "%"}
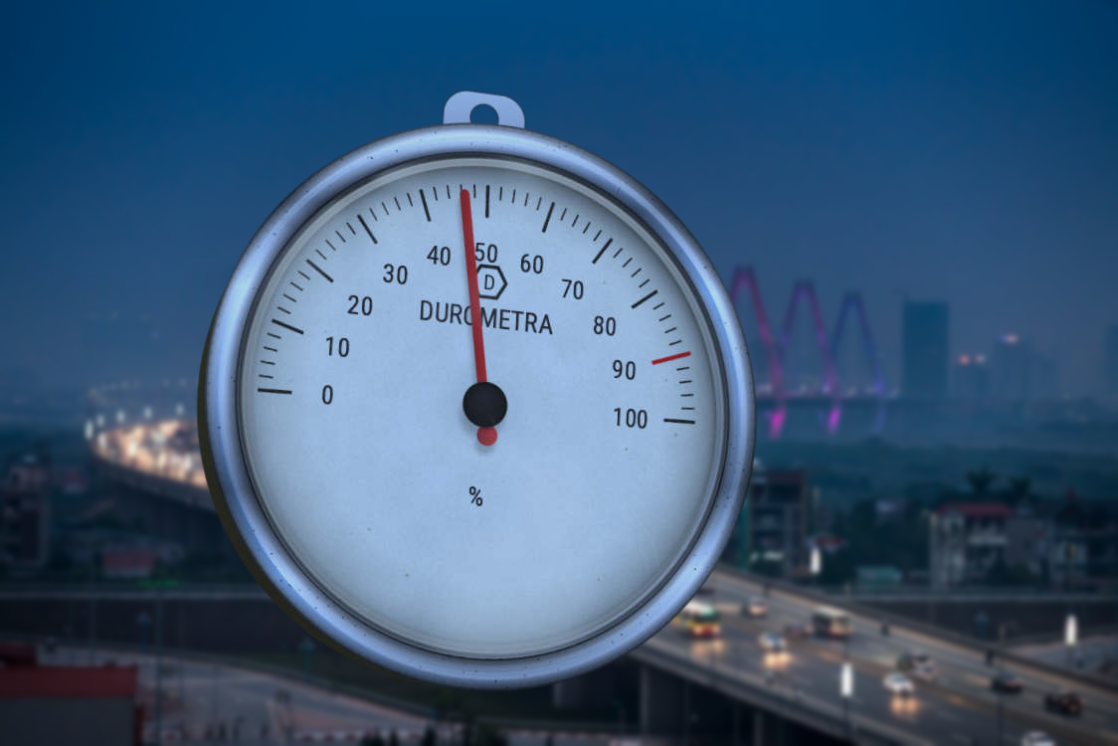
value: {"value": 46, "unit": "%"}
